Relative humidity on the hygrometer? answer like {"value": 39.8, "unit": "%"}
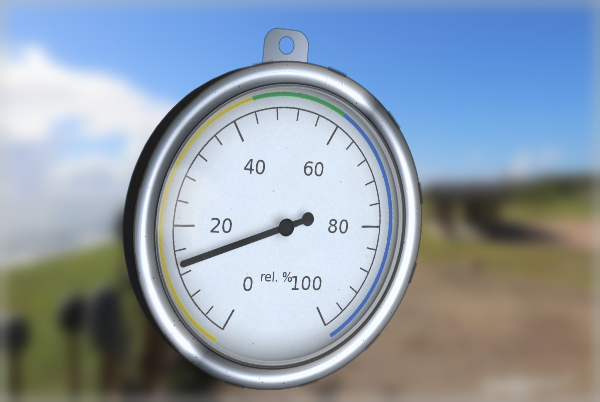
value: {"value": 14, "unit": "%"}
